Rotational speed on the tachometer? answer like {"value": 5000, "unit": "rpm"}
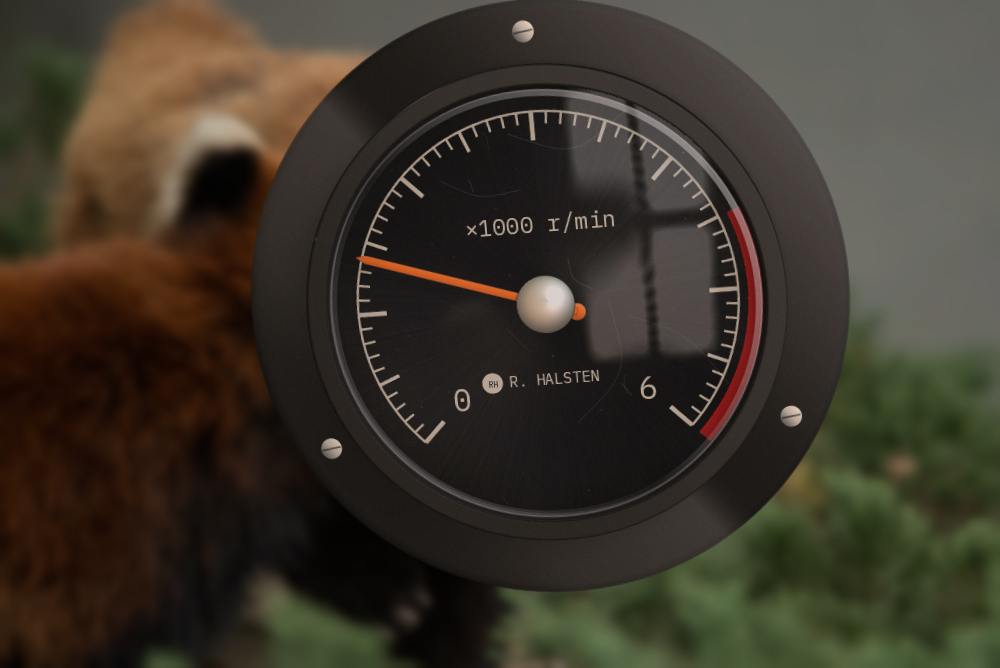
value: {"value": 1400, "unit": "rpm"}
